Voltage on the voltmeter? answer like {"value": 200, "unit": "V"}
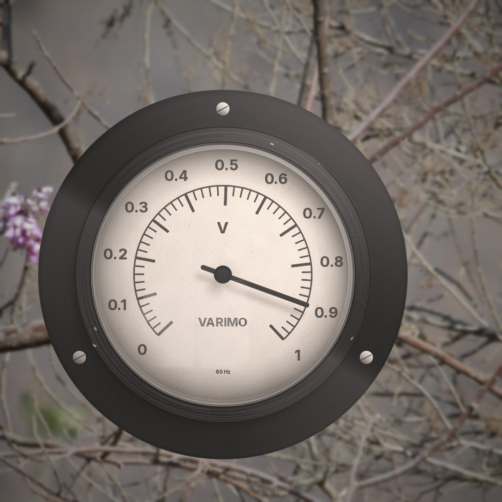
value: {"value": 0.9, "unit": "V"}
